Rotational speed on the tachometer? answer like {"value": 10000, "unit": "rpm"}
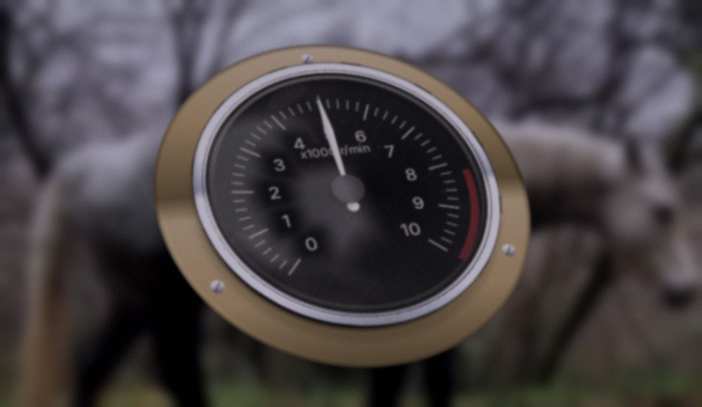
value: {"value": 5000, "unit": "rpm"}
